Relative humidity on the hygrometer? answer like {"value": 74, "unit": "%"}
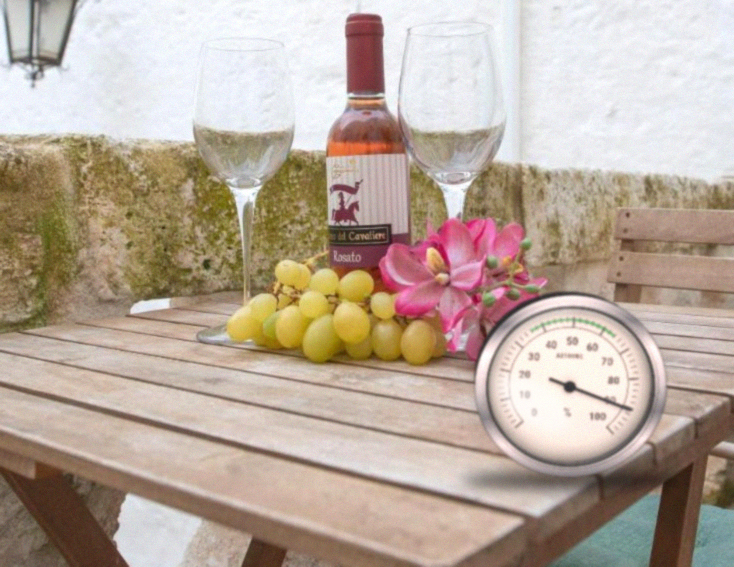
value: {"value": 90, "unit": "%"}
